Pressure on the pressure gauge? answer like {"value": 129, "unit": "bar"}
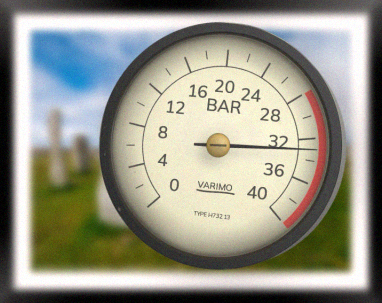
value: {"value": 33, "unit": "bar"}
